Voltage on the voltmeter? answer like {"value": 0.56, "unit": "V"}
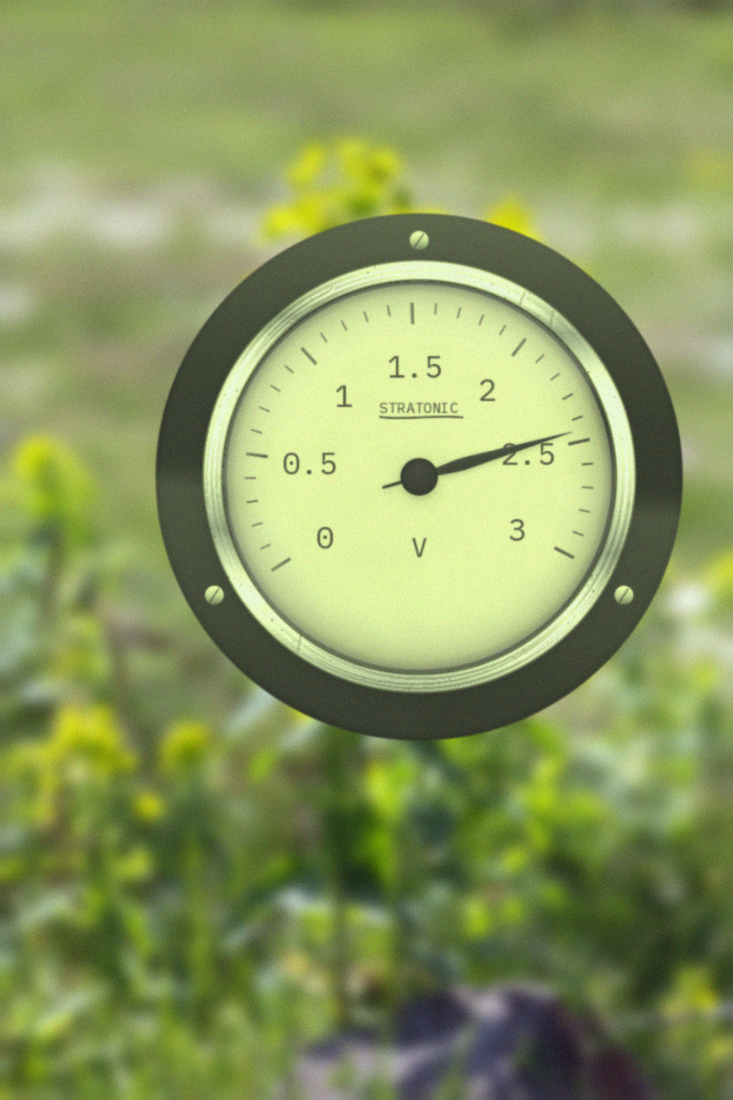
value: {"value": 2.45, "unit": "V"}
